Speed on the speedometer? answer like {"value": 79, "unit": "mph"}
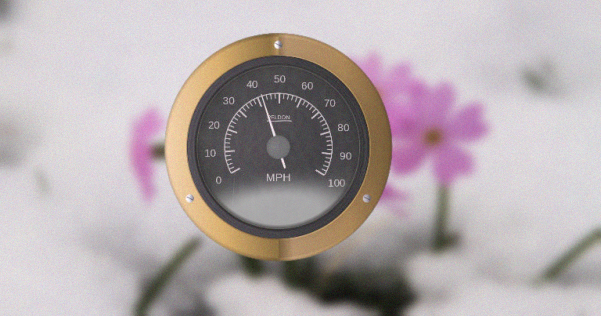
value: {"value": 42, "unit": "mph"}
